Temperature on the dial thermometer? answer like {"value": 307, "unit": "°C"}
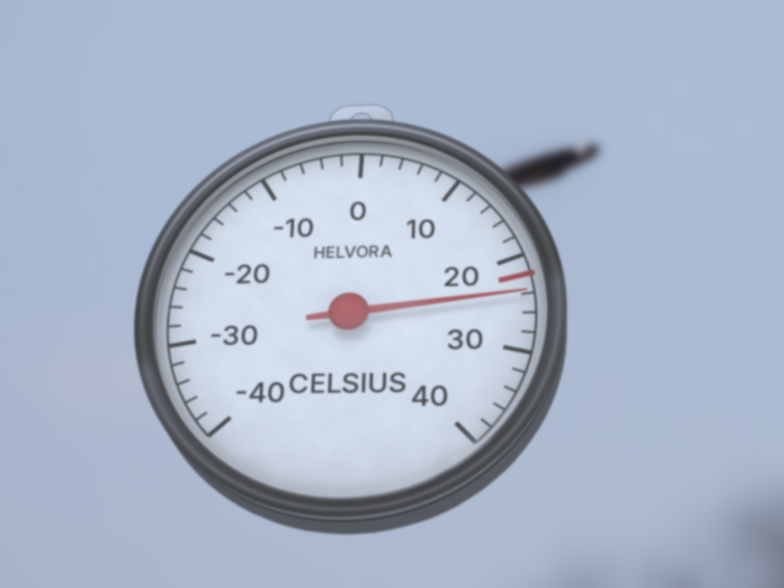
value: {"value": 24, "unit": "°C"}
